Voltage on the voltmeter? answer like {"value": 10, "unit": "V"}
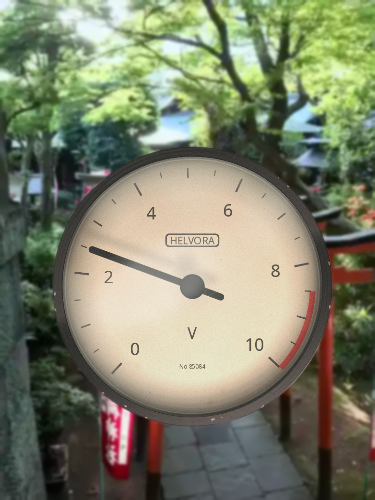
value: {"value": 2.5, "unit": "V"}
